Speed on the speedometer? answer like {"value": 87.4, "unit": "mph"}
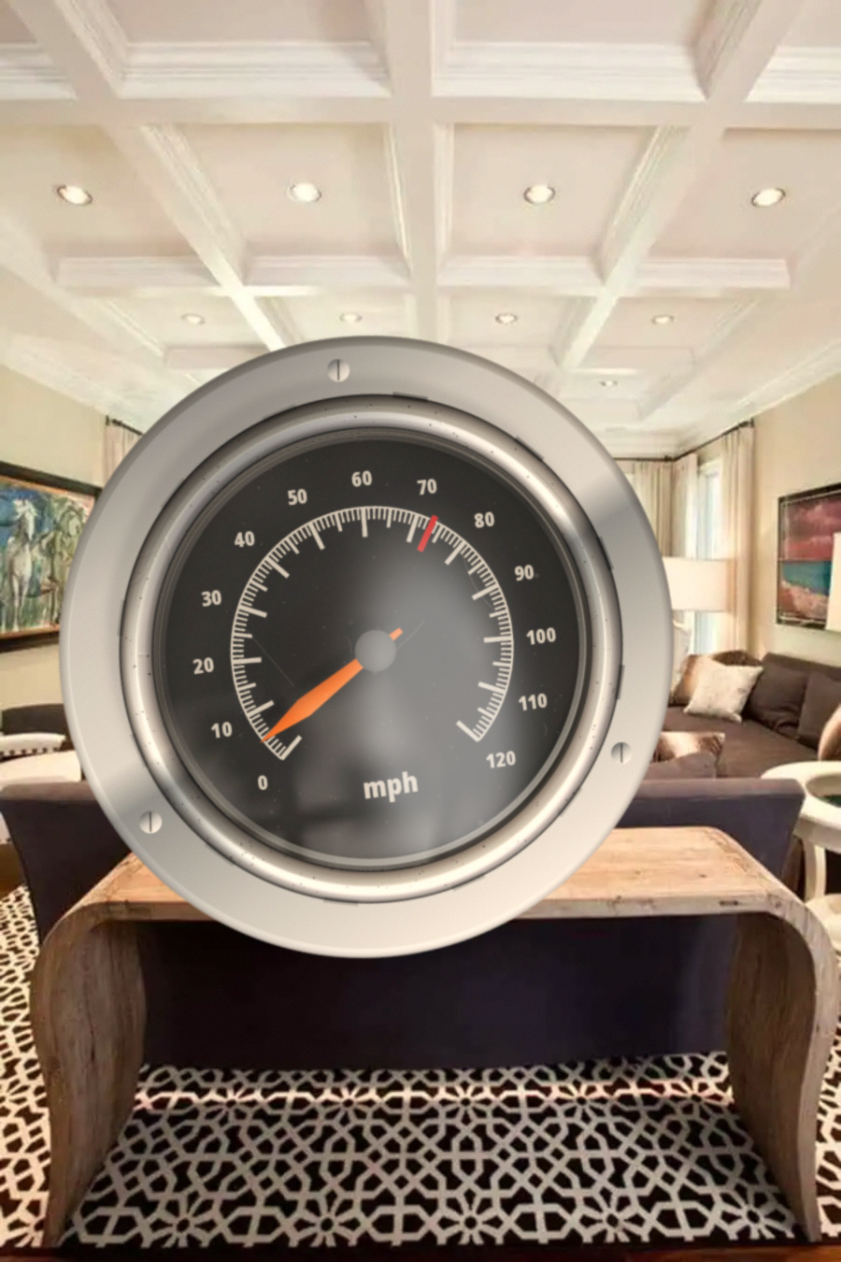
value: {"value": 5, "unit": "mph"}
